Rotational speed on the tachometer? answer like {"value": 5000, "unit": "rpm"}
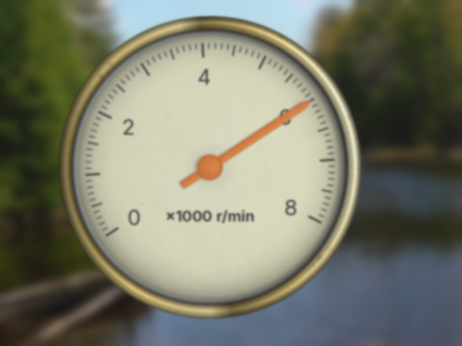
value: {"value": 6000, "unit": "rpm"}
